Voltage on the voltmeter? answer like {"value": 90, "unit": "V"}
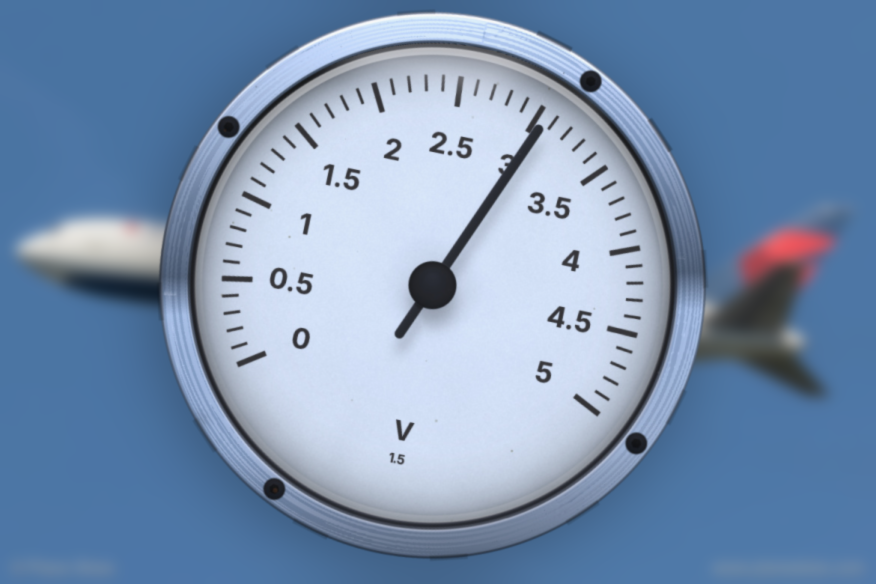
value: {"value": 3.05, "unit": "V"}
